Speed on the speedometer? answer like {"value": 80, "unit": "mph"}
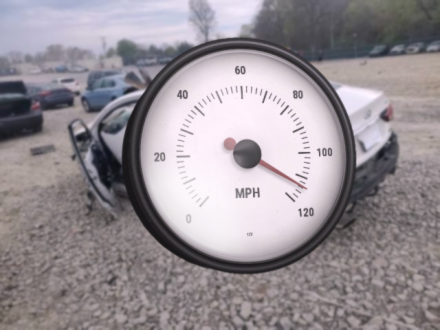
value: {"value": 114, "unit": "mph"}
